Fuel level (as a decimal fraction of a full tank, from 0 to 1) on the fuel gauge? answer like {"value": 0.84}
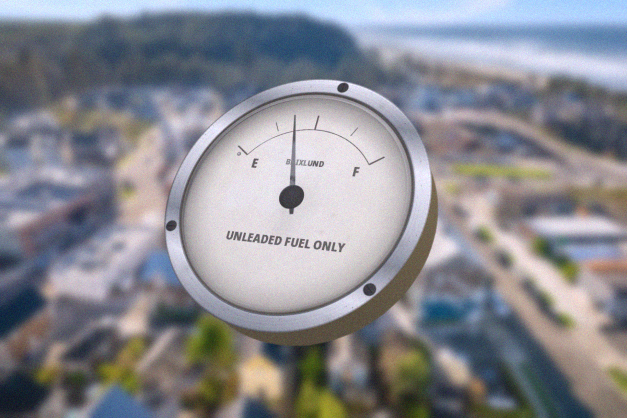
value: {"value": 0.375}
